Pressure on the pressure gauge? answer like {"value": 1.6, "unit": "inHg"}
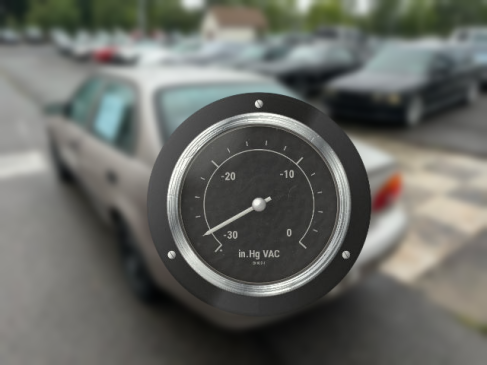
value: {"value": -28, "unit": "inHg"}
